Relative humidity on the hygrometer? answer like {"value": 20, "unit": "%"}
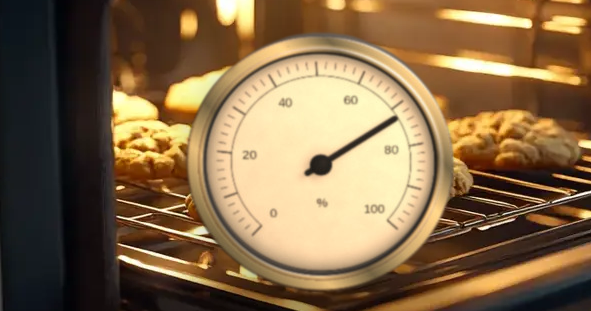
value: {"value": 72, "unit": "%"}
